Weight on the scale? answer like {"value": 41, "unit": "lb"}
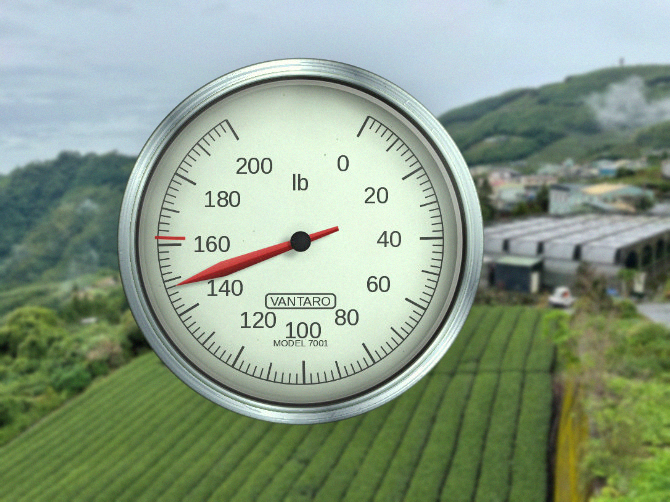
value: {"value": 148, "unit": "lb"}
